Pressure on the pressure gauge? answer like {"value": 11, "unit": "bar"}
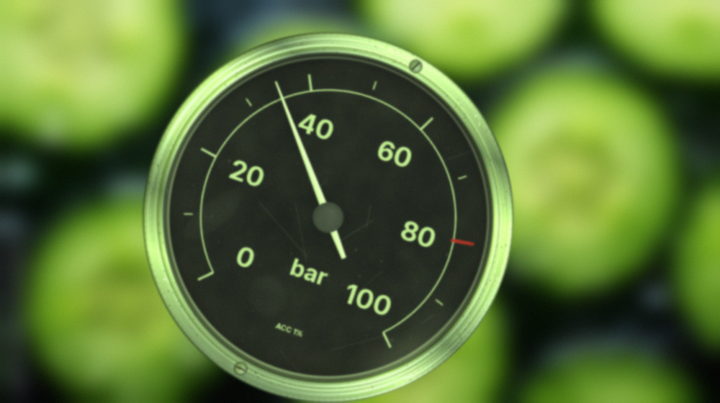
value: {"value": 35, "unit": "bar"}
